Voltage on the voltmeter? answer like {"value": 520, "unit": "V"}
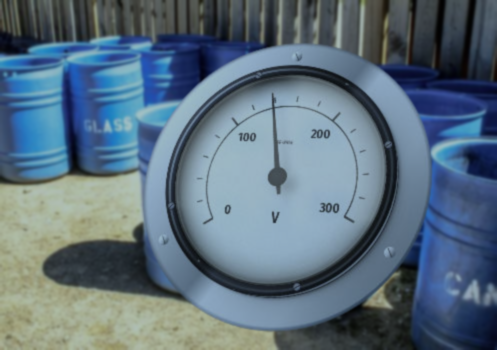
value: {"value": 140, "unit": "V"}
